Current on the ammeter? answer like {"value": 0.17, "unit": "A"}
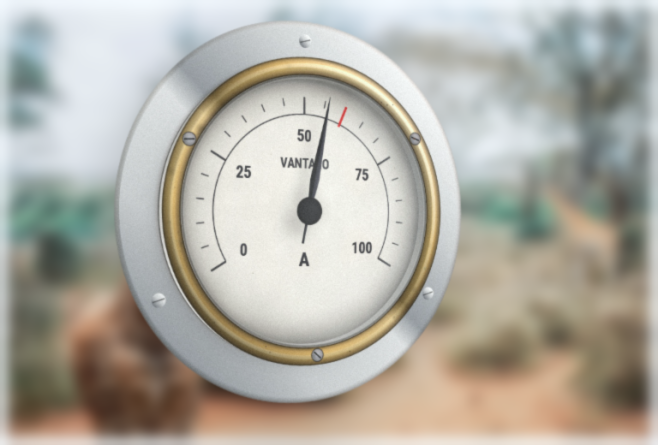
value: {"value": 55, "unit": "A"}
